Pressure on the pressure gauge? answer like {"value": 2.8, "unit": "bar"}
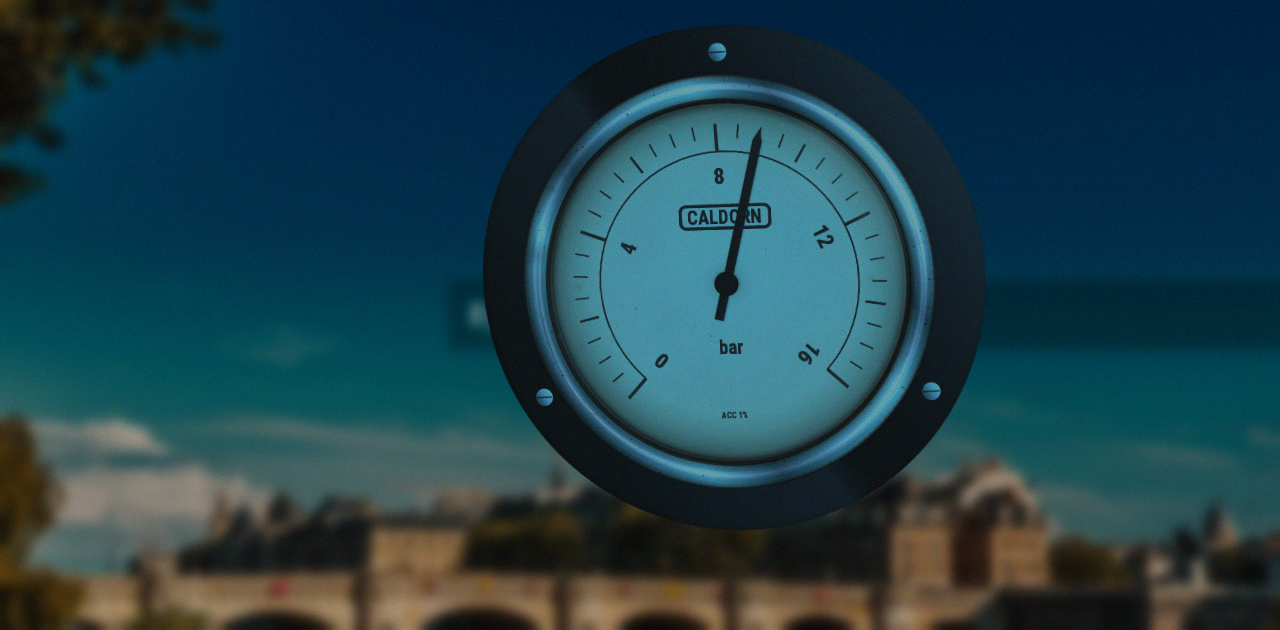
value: {"value": 9, "unit": "bar"}
